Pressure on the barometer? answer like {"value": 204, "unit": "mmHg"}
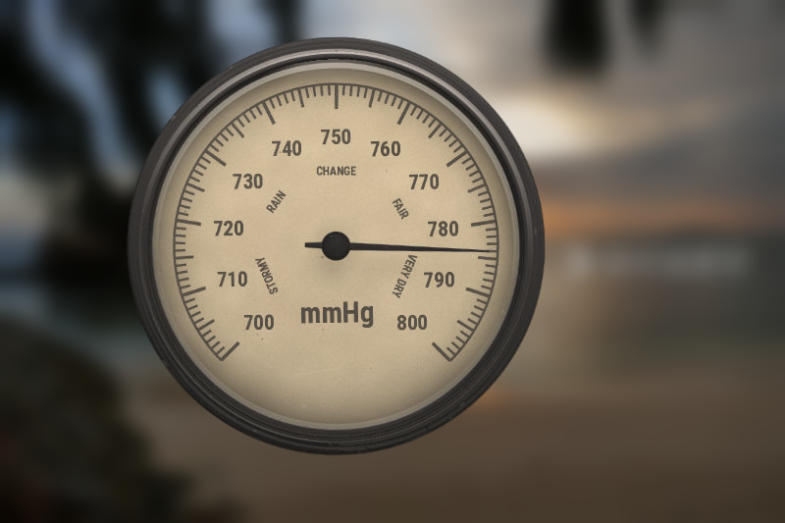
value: {"value": 784, "unit": "mmHg"}
